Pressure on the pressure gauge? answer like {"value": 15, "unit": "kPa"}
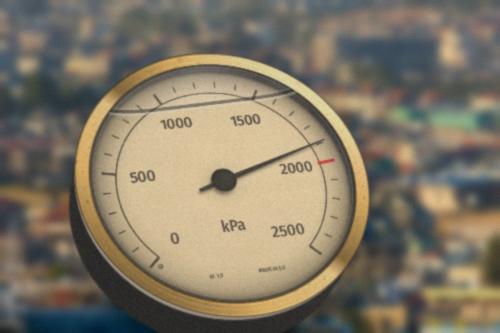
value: {"value": 1900, "unit": "kPa"}
